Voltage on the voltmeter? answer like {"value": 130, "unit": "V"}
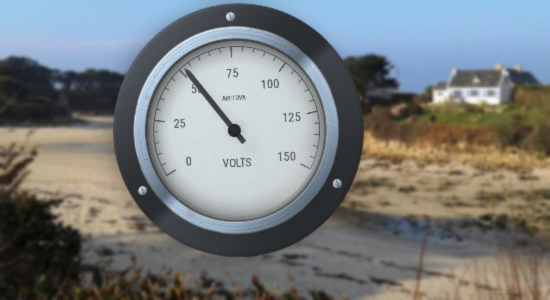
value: {"value": 52.5, "unit": "V"}
